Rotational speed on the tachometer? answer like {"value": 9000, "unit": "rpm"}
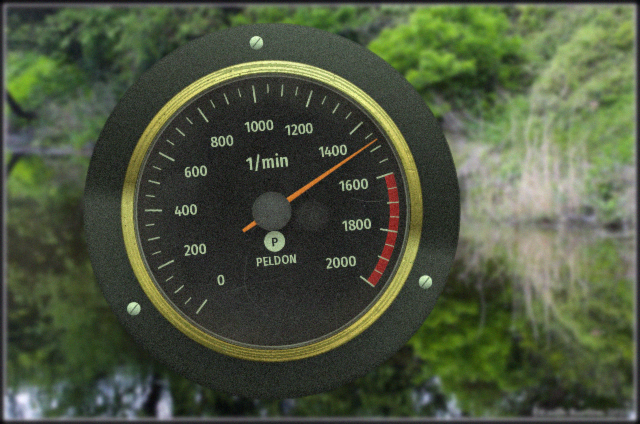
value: {"value": 1475, "unit": "rpm"}
